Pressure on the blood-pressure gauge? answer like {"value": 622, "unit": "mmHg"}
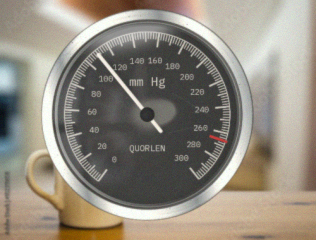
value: {"value": 110, "unit": "mmHg"}
